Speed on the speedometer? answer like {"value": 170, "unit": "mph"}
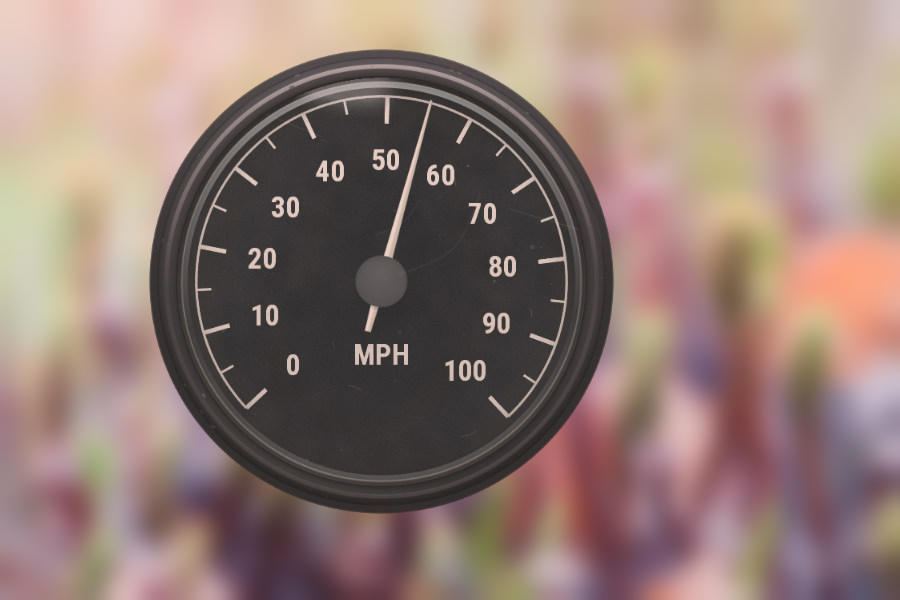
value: {"value": 55, "unit": "mph"}
